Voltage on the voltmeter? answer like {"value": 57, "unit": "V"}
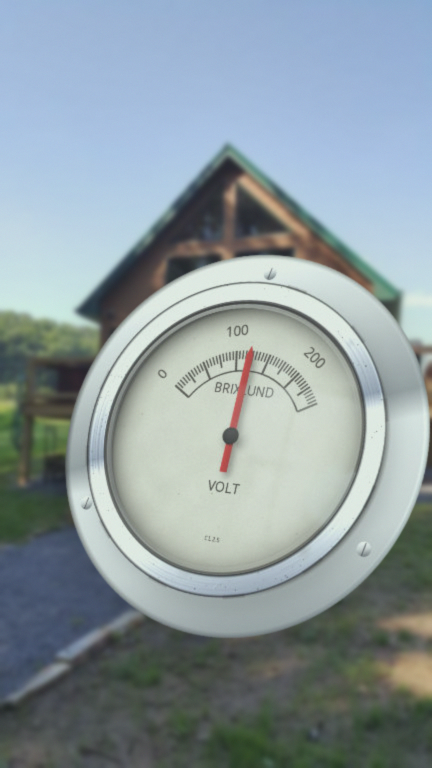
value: {"value": 125, "unit": "V"}
